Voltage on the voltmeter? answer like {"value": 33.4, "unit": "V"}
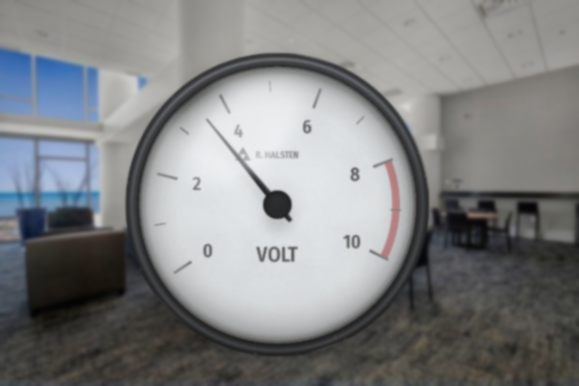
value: {"value": 3.5, "unit": "V"}
